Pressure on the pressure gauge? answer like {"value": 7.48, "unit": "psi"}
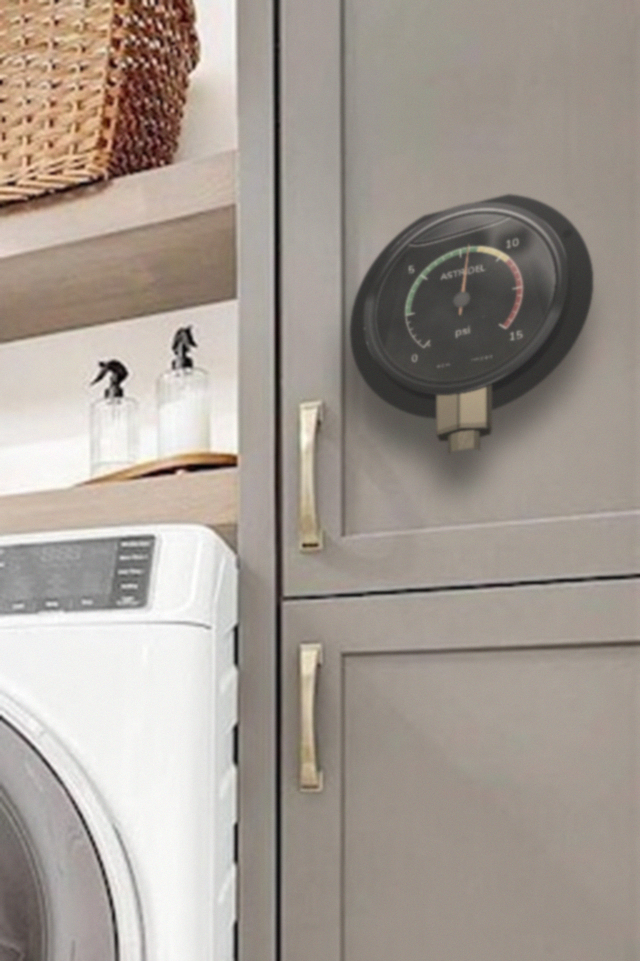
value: {"value": 8, "unit": "psi"}
